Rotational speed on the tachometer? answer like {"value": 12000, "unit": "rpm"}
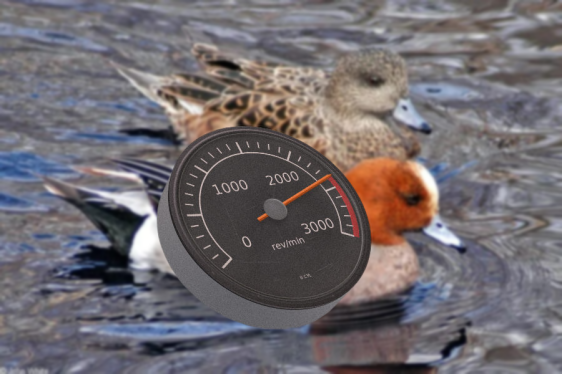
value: {"value": 2400, "unit": "rpm"}
